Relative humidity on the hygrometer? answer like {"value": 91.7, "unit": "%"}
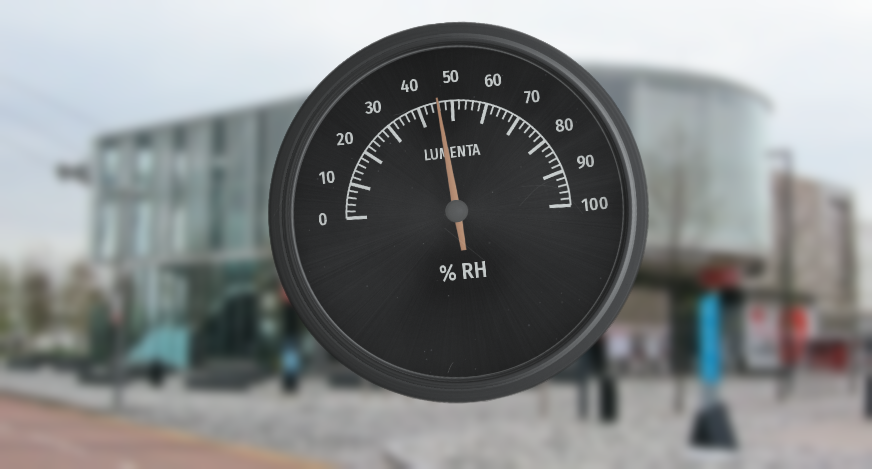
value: {"value": 46, "unit": "%"}
